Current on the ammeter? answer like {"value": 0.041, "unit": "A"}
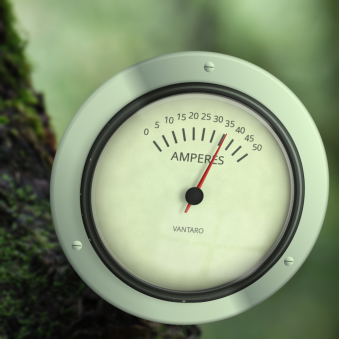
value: {"value": 35, "unit": "A"}
